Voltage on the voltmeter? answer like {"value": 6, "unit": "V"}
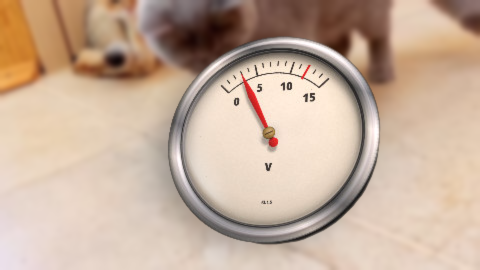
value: {"value": 3, "unit": "V"}
